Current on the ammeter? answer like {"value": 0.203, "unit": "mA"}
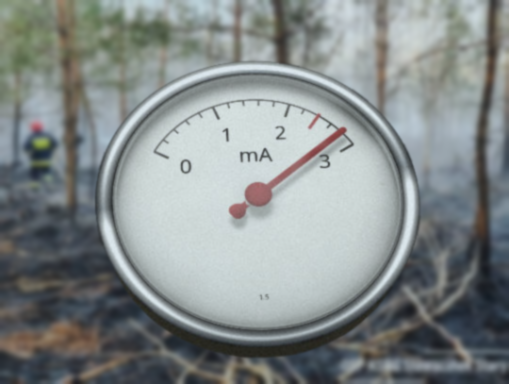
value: {"value": 2.8, "unit": "mA"}
